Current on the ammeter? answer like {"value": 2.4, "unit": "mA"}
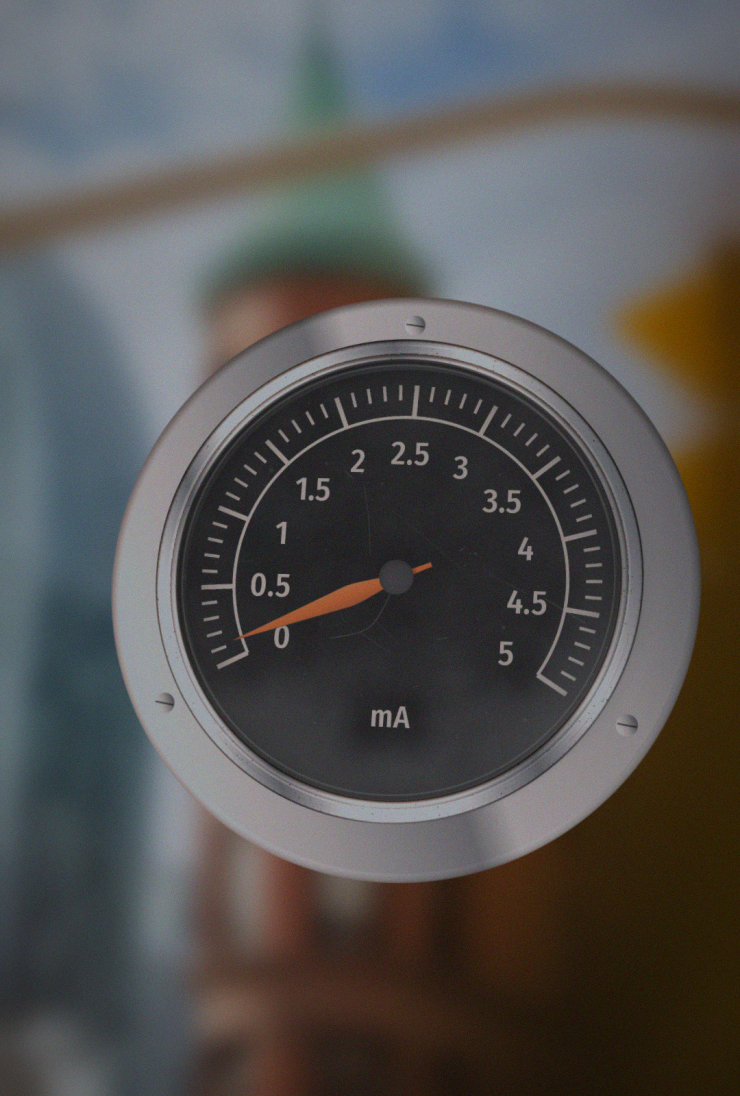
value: {"value": 0.1, "unit": "mA"}
